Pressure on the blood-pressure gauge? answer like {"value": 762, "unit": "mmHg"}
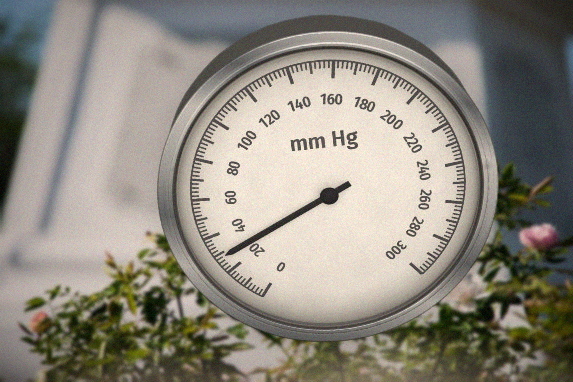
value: {"value": 30, "unit": "mmHg"}
